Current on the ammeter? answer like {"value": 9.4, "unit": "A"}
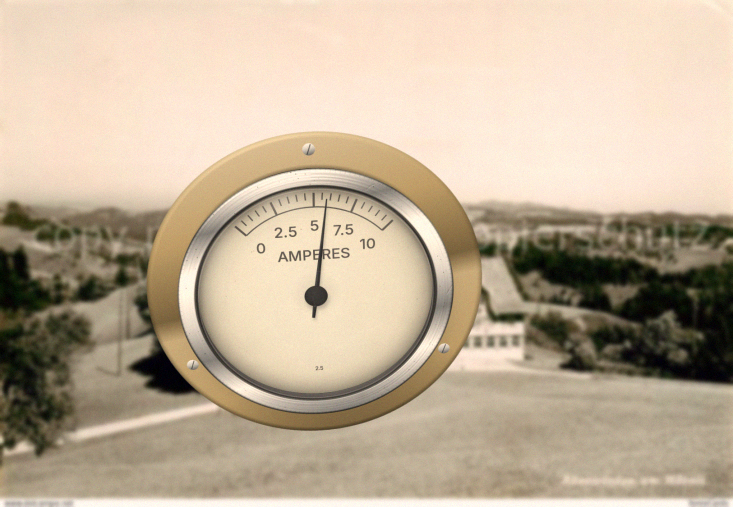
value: {"value": 5.75, "unit": "A"}
